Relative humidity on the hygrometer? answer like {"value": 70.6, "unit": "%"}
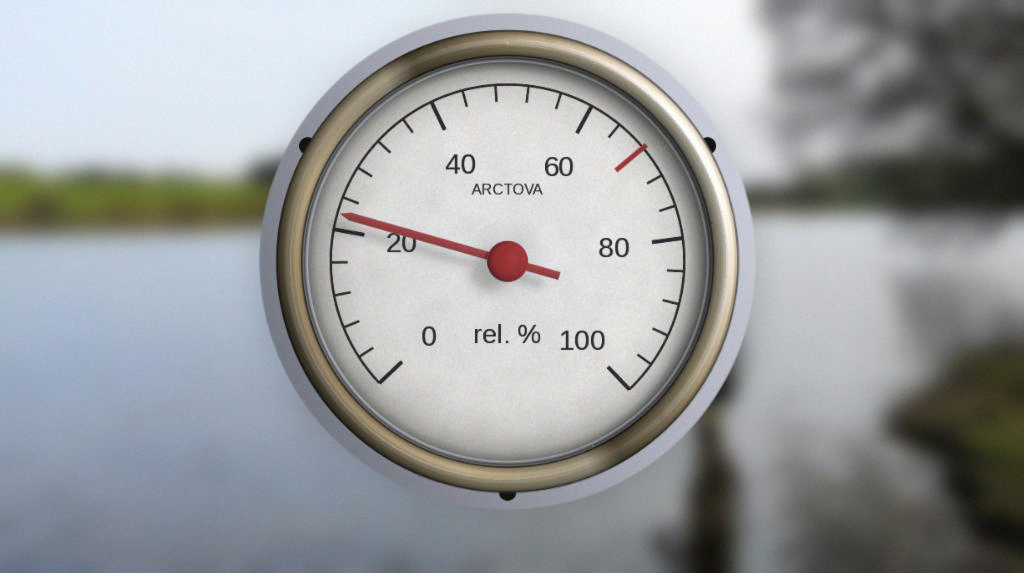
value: {"value": 22, "unit": "%"}
